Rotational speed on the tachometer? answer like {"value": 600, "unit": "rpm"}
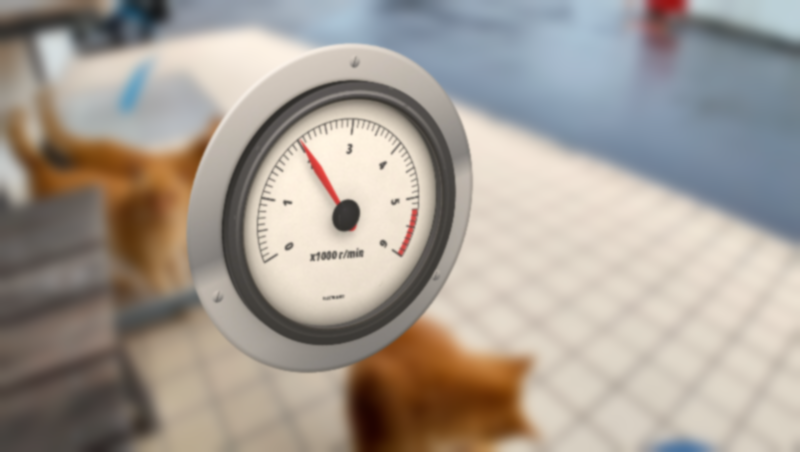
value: {"value": 2000, "unit": "rpm"}
